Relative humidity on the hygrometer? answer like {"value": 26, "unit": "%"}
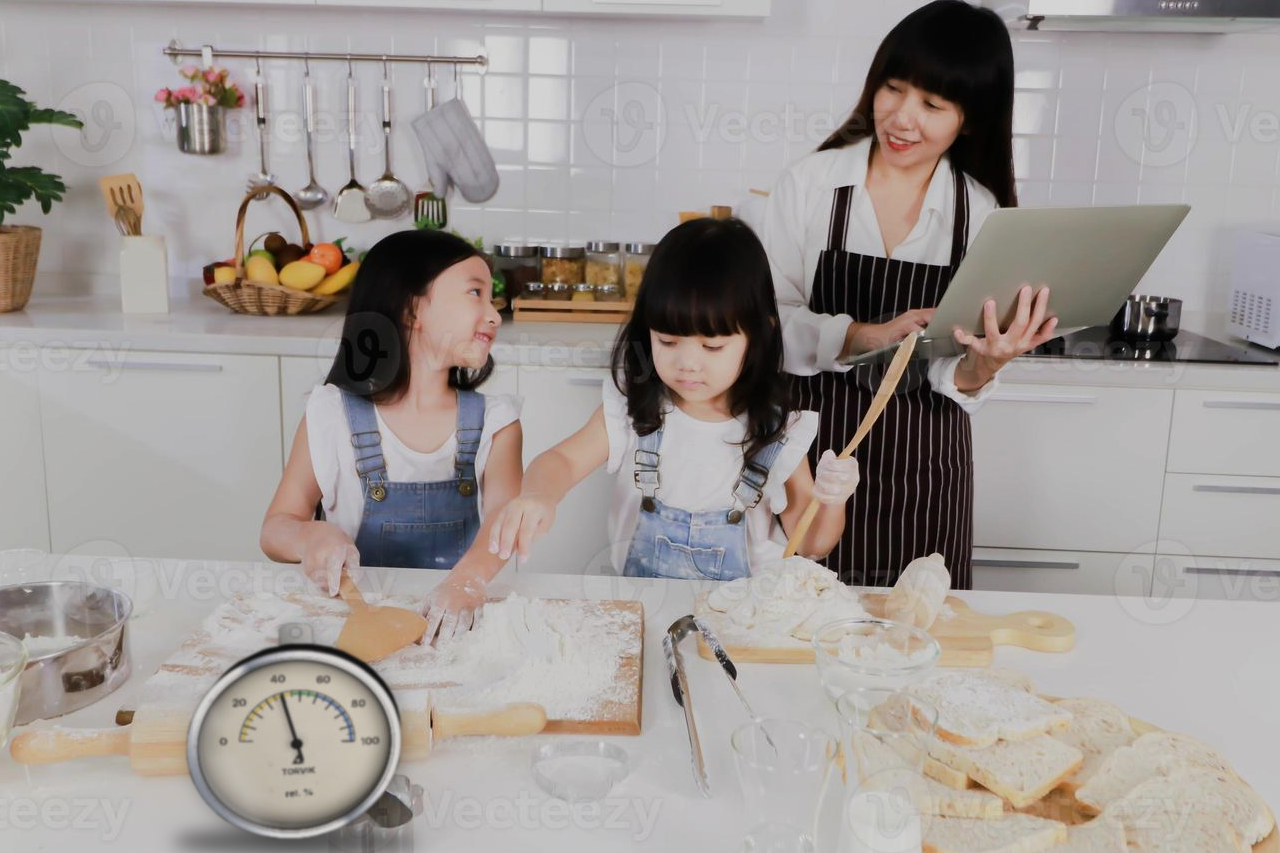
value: {"value": 40, "unit": "%"}
